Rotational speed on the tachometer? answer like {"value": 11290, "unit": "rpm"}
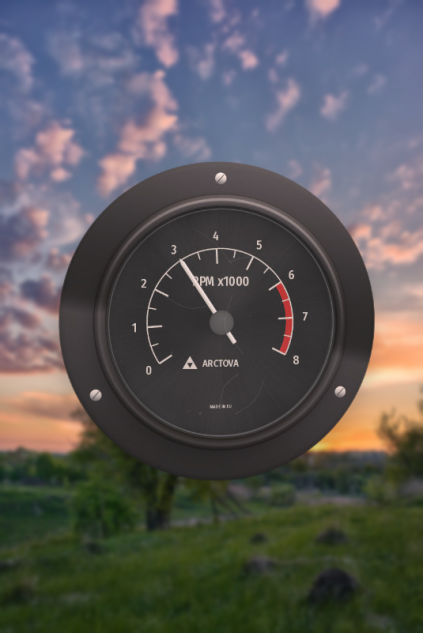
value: {"value": 3000, "unit": "rpm"}
